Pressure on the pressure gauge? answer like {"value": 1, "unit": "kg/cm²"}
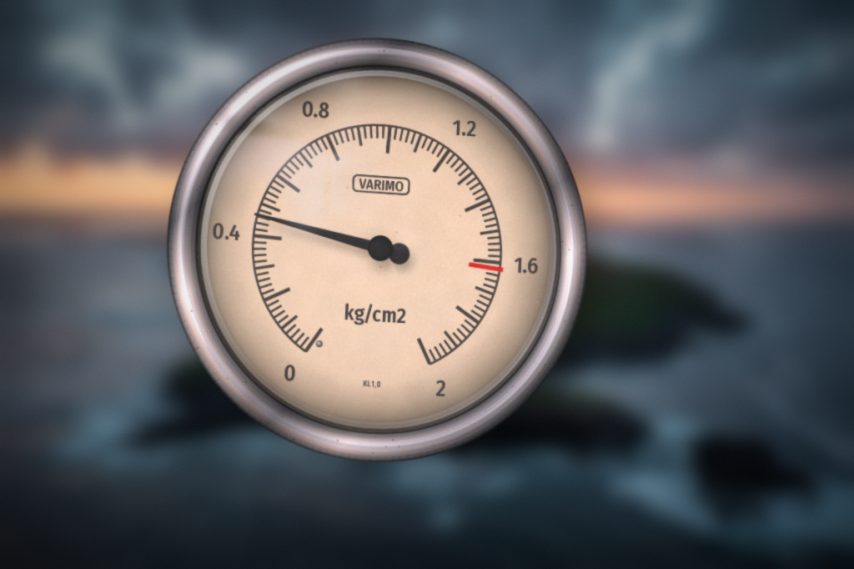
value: {"value": 0.46, "unit": "kg/cm²"}
